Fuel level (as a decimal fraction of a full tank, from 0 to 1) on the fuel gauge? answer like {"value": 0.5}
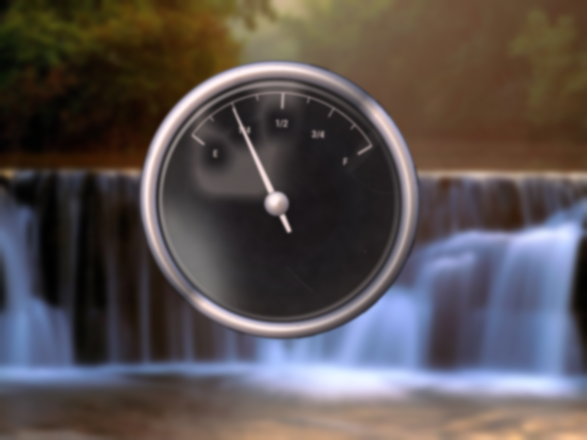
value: {"value": 0.25}
